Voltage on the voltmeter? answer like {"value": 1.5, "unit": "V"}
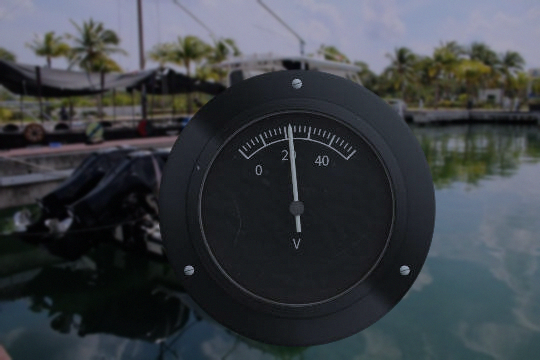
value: {"value": 22, "unit": "V"}
